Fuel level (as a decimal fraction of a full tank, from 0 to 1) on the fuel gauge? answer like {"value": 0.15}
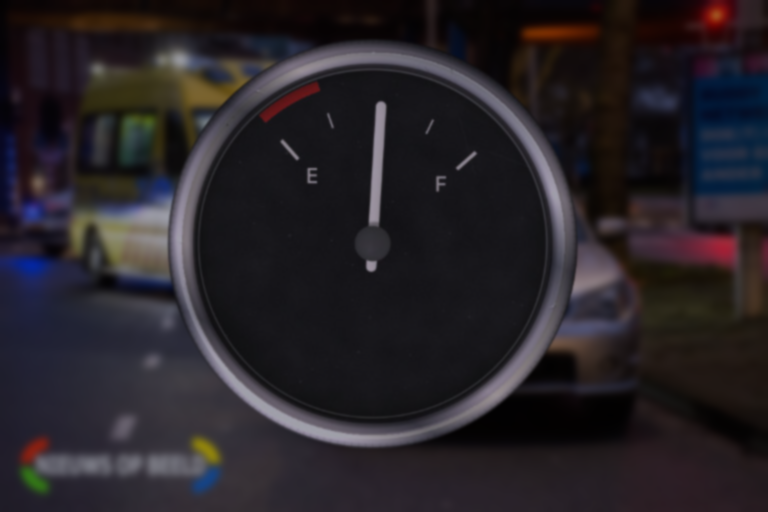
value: {"value": 0.5}
